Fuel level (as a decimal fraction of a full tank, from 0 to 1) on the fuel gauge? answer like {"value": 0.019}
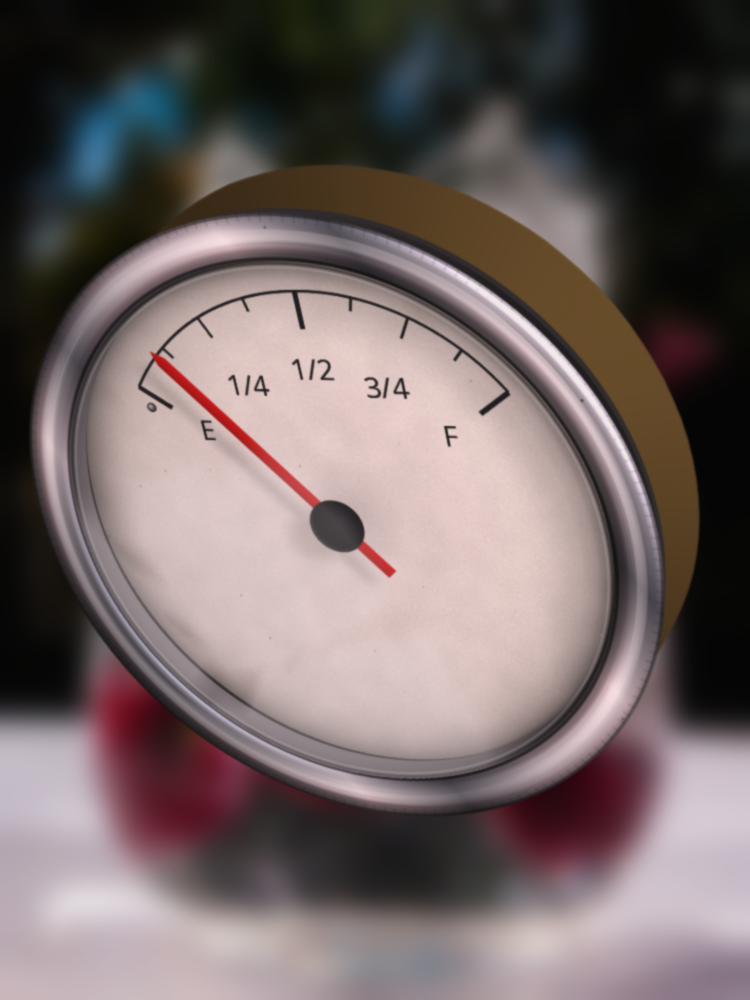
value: {"value": 0.125}
